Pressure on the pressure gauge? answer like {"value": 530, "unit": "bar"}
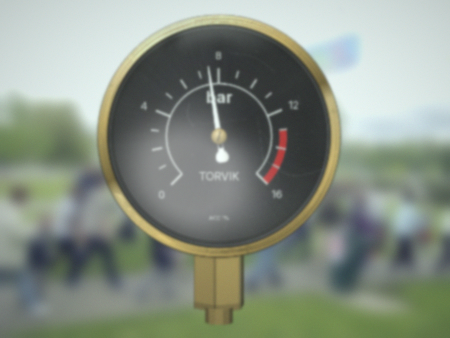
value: {"value": 7.5, "unit": "bar"}
